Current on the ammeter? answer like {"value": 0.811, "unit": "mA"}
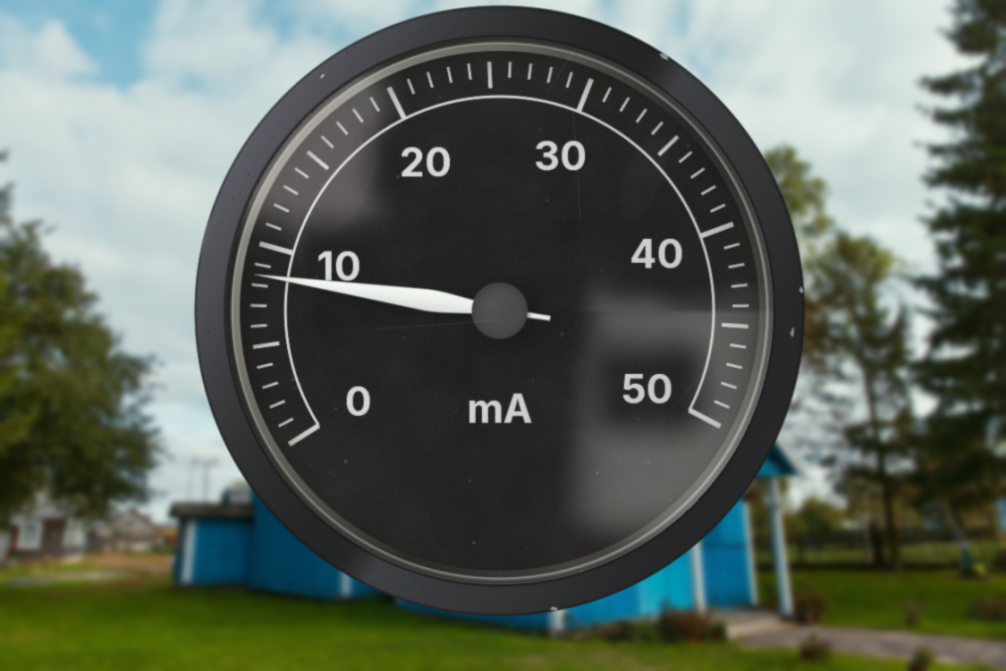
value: {"value": 8.5, "unit": "mA"}
